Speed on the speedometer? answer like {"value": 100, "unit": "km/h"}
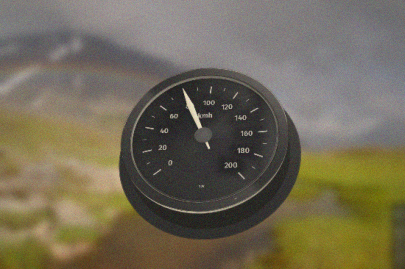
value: {"value": 80, "unit": "km/h"}
